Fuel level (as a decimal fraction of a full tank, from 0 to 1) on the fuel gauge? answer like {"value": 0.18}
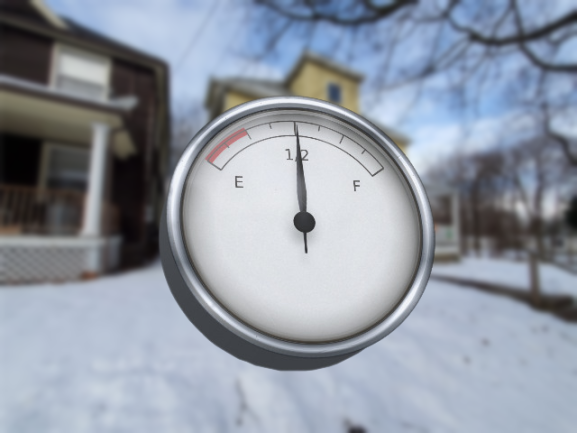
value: {"value": 0.5}
